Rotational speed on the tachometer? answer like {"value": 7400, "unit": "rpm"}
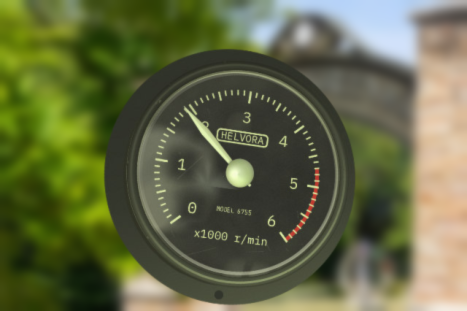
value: {"value": 1900, "unit": "rpm"}
